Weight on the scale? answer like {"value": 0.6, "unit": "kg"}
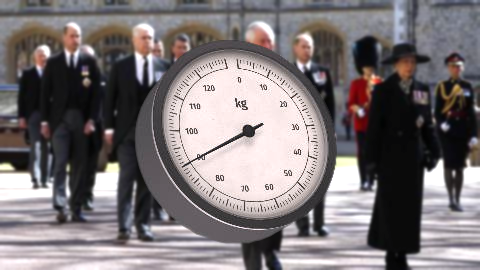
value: {"value": 90, "unit": "kg"}
